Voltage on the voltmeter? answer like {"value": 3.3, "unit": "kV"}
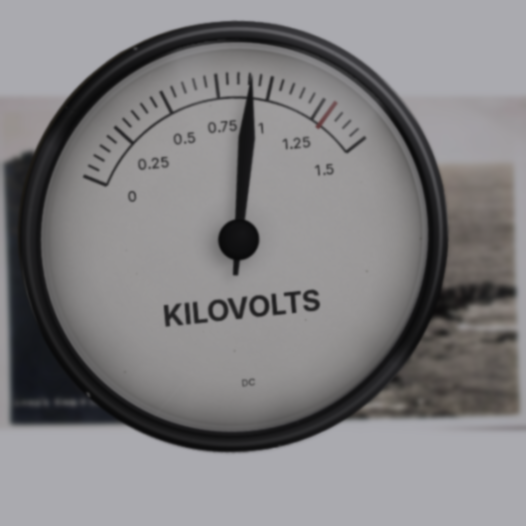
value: {"value": 0.9, "unit": "kV"}
